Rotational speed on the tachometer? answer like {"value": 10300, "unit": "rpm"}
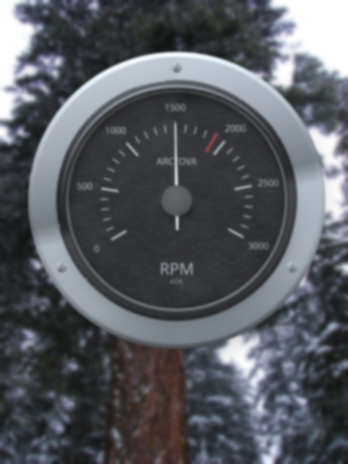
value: {"value": 1500, "unit": "rpm"}
